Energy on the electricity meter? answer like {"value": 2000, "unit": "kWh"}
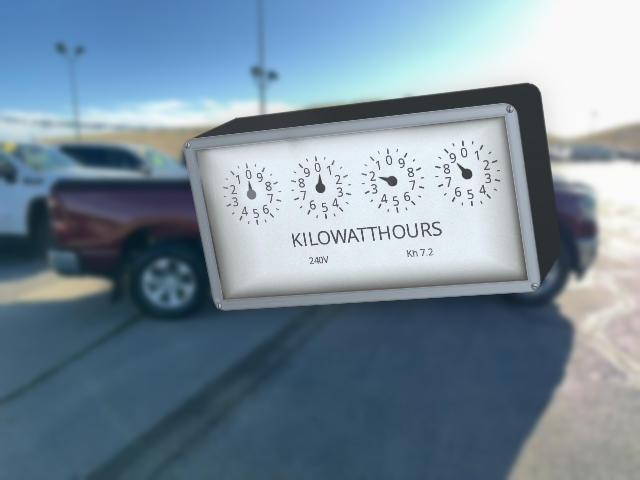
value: {"value": 19, "unit": "kWh"}
